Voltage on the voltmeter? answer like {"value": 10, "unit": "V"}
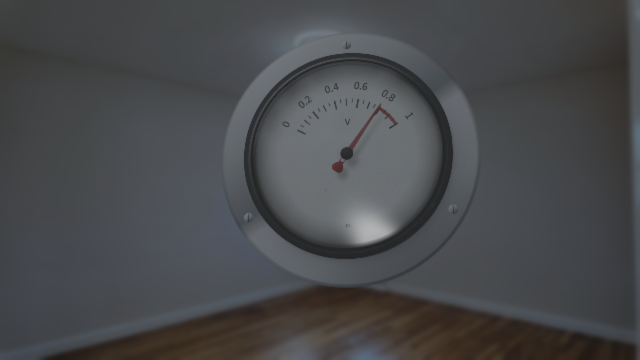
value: {"value": 0.8, "unit": "V"}
